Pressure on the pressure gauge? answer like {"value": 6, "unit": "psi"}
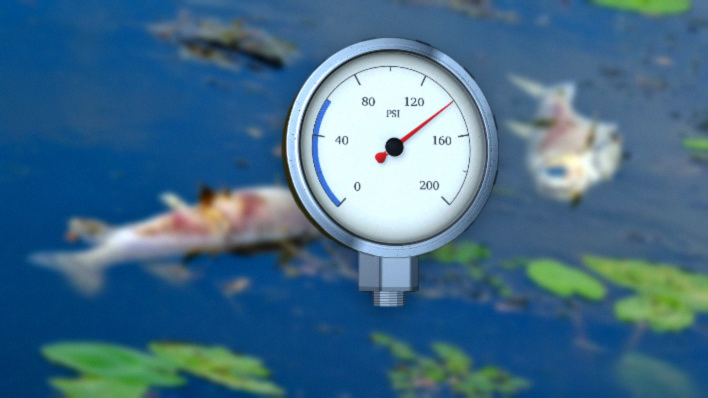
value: {"value": 140, "unit": "psi"}
